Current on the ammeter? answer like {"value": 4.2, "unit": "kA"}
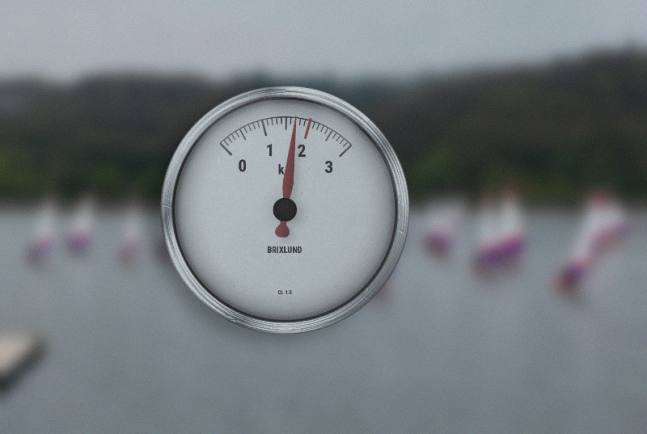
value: {"value": 1.7, "unit": "kA"}
